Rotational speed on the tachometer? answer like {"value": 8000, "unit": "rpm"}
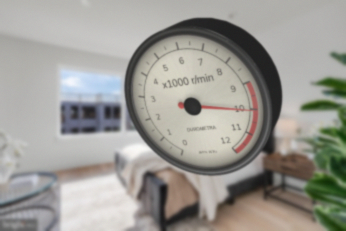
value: {"value": 10000, "unit": "rpm"}
